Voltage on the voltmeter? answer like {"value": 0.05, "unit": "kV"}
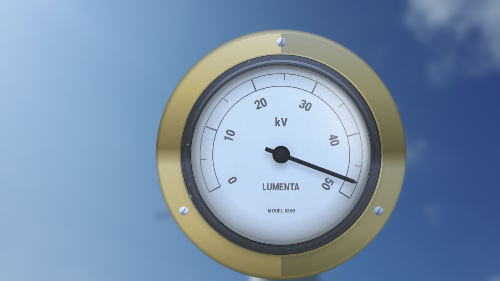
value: {"value": 47.5, "unit": "kV"}
